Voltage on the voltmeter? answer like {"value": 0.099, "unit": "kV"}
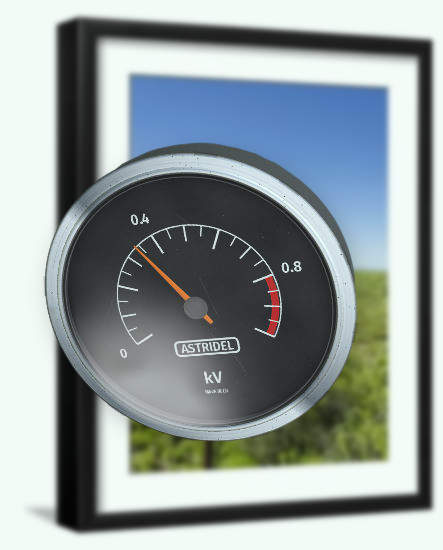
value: {"value": 0.35, "unit": "kV"}
